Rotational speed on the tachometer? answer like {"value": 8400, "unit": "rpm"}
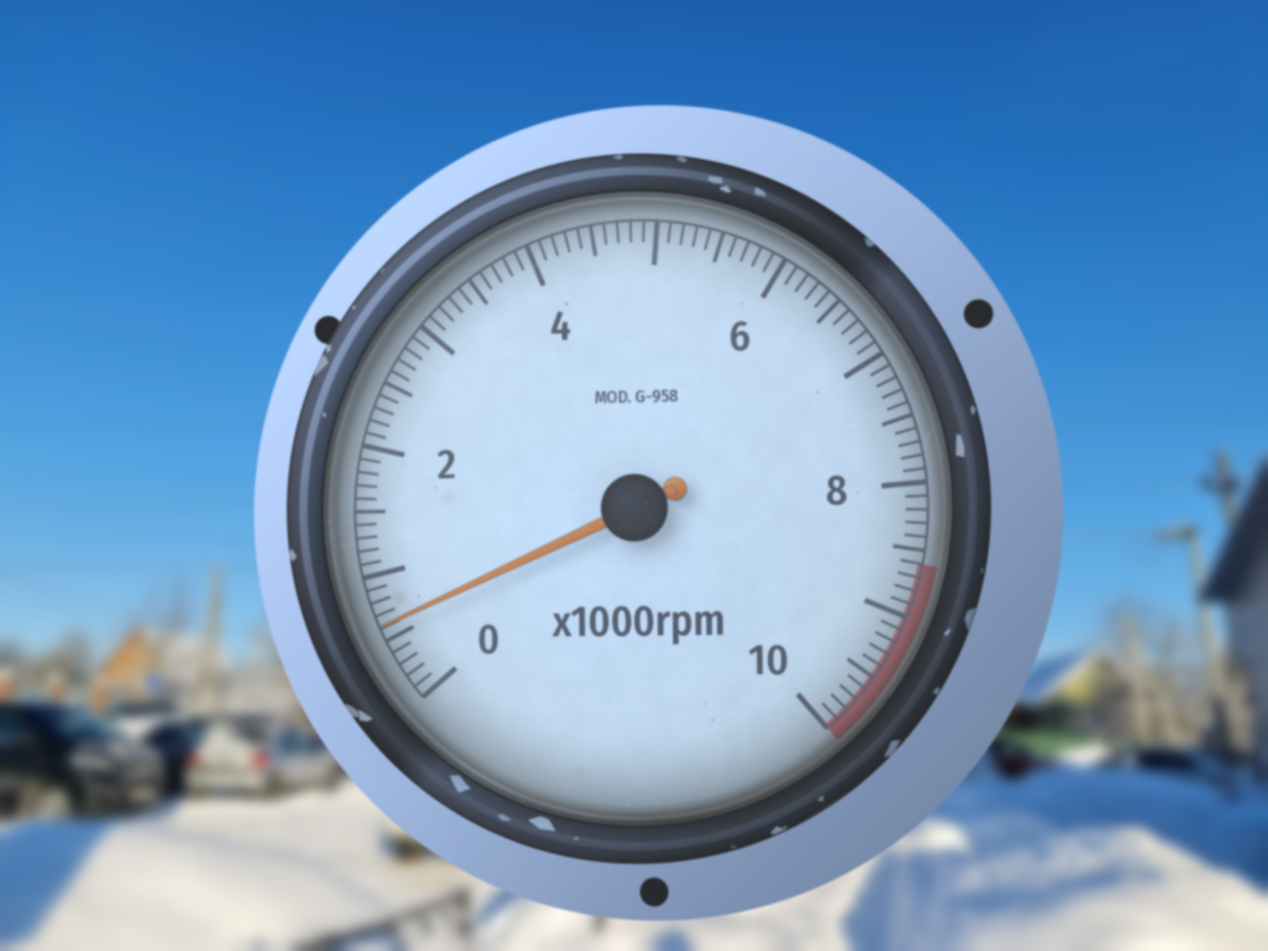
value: {"value": 600, "unit": "rpm"}
